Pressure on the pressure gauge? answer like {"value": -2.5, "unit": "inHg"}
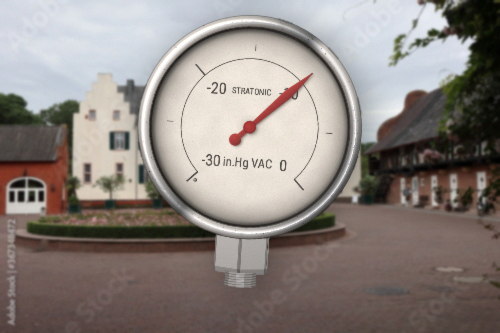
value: {"value": -10, "unit": "inHg"}
